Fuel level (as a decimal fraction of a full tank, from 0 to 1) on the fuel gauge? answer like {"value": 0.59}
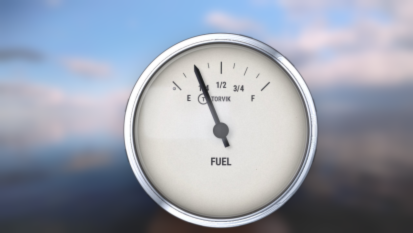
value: {"value": 0.25}
